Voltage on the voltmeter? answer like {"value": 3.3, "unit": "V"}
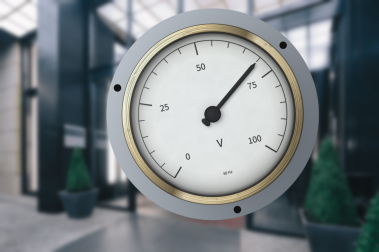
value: {"value": 70, "unit": "V"}
